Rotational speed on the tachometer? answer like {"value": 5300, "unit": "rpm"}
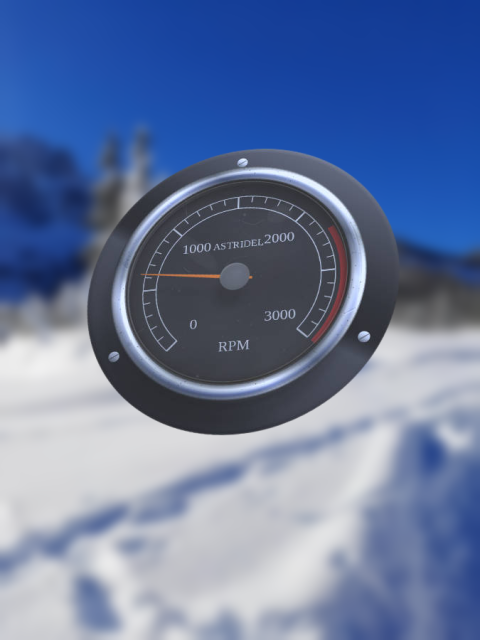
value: {"value": 600, "unit": "rpm"}
